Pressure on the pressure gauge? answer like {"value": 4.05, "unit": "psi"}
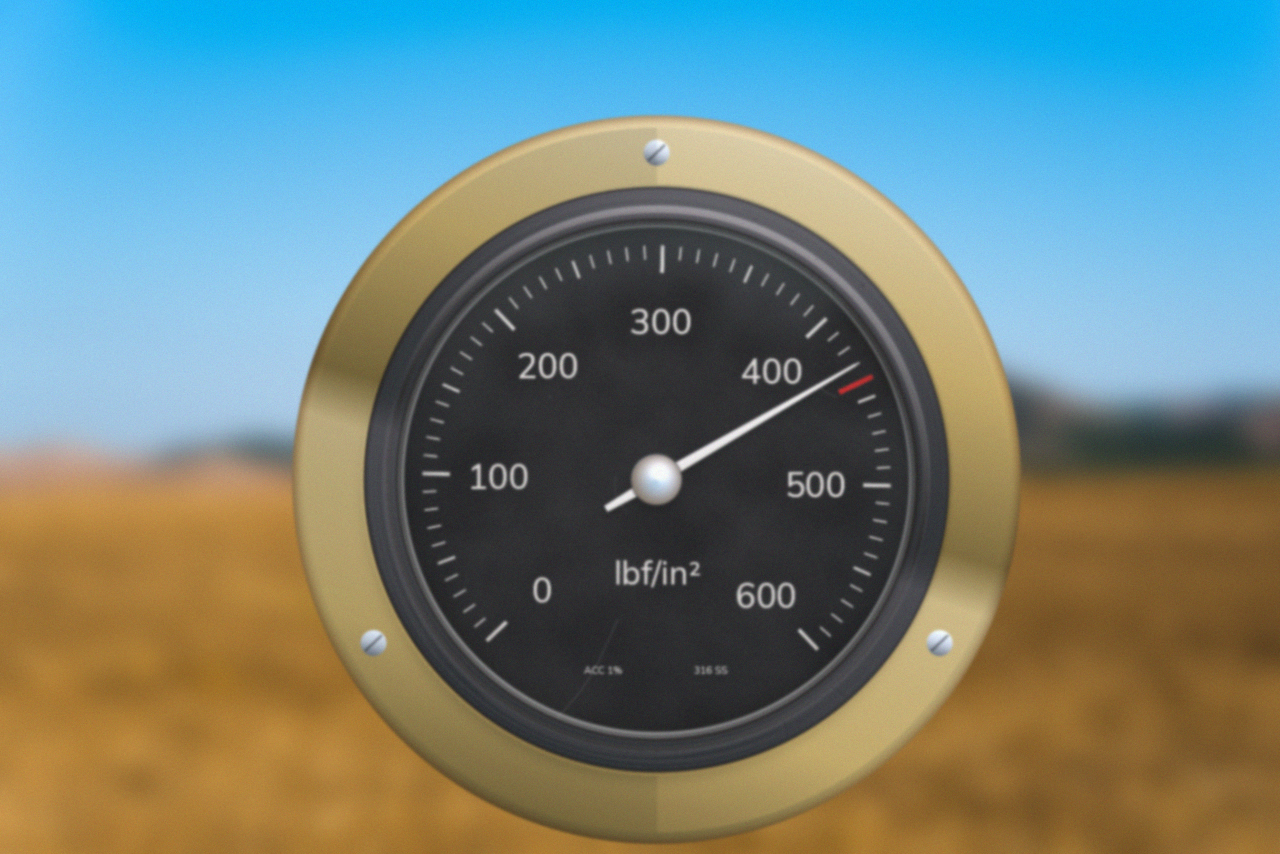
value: {"value": 430, "unit": "psi"}
